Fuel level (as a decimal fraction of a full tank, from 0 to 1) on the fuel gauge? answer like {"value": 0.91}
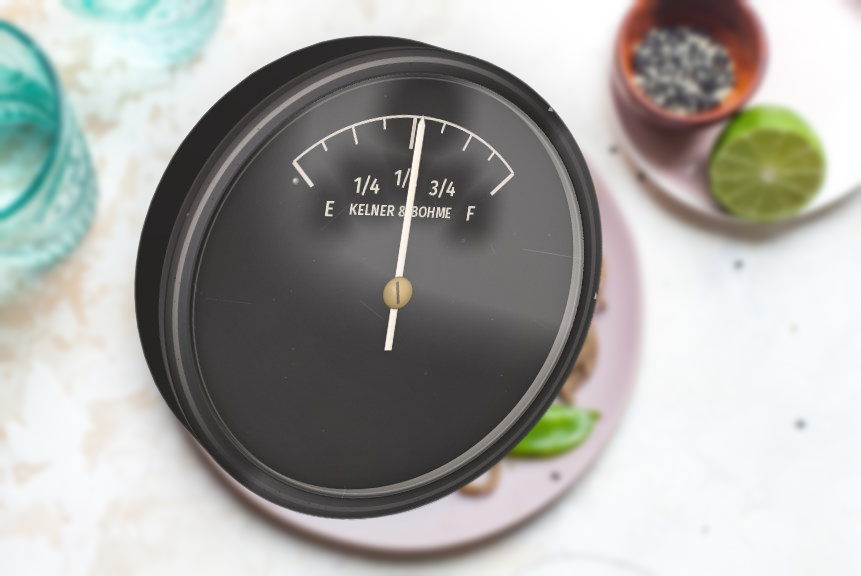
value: {"value": 0.5}
